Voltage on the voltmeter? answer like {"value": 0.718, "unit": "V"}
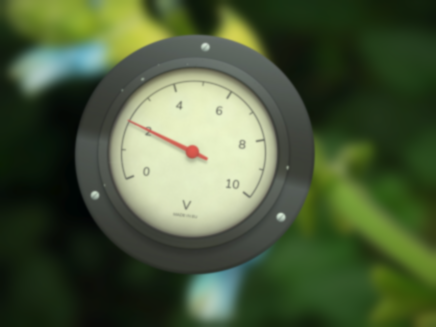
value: {"value": 2, "unit": "V"}
